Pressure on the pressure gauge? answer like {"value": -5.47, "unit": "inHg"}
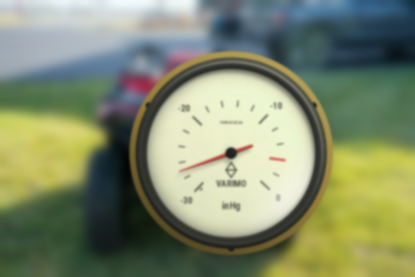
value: {"value": -27, "unit": "inHg"}
